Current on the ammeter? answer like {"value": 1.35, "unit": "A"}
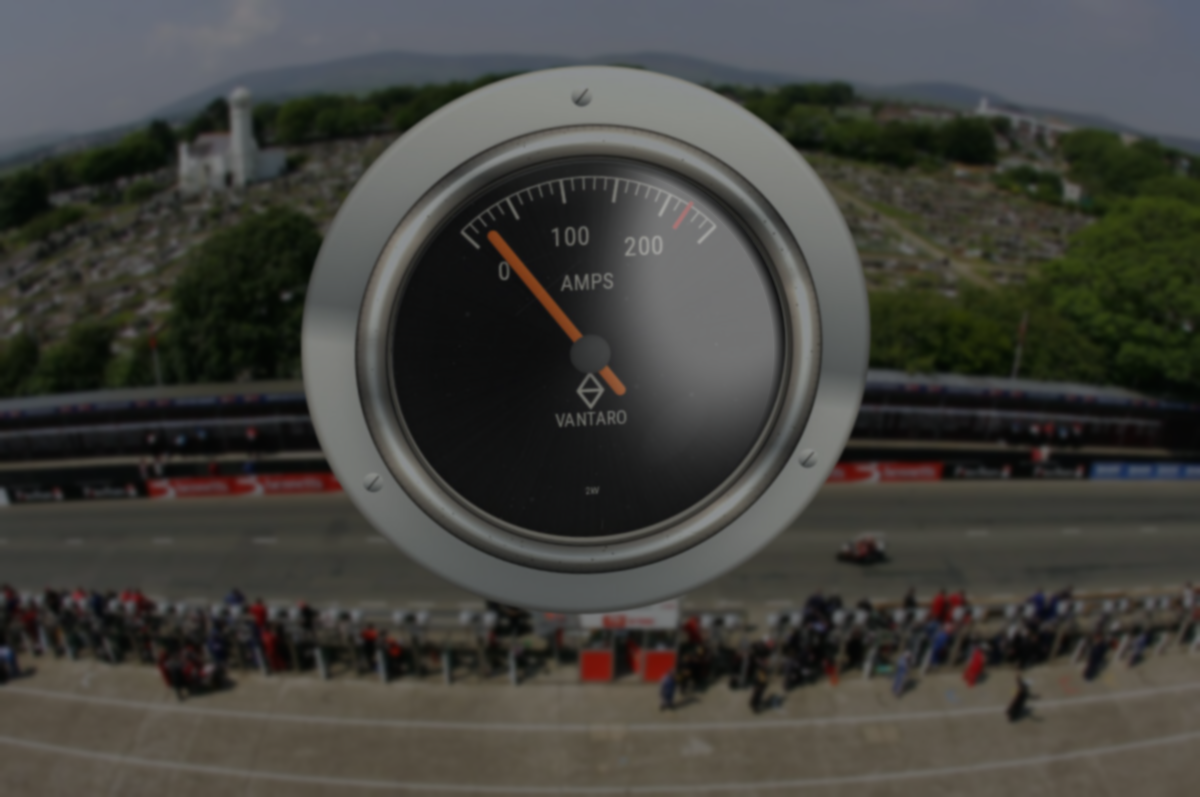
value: {"value": 20, "unit": "A"}
